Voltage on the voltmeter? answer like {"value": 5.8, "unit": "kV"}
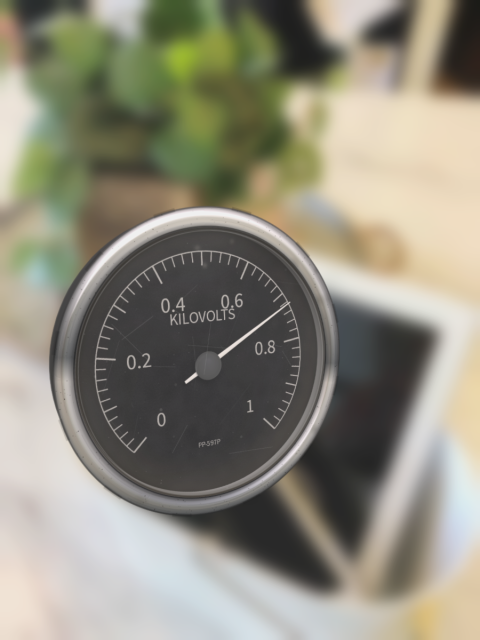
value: {"value": 0.72, "unit": "kV"}
